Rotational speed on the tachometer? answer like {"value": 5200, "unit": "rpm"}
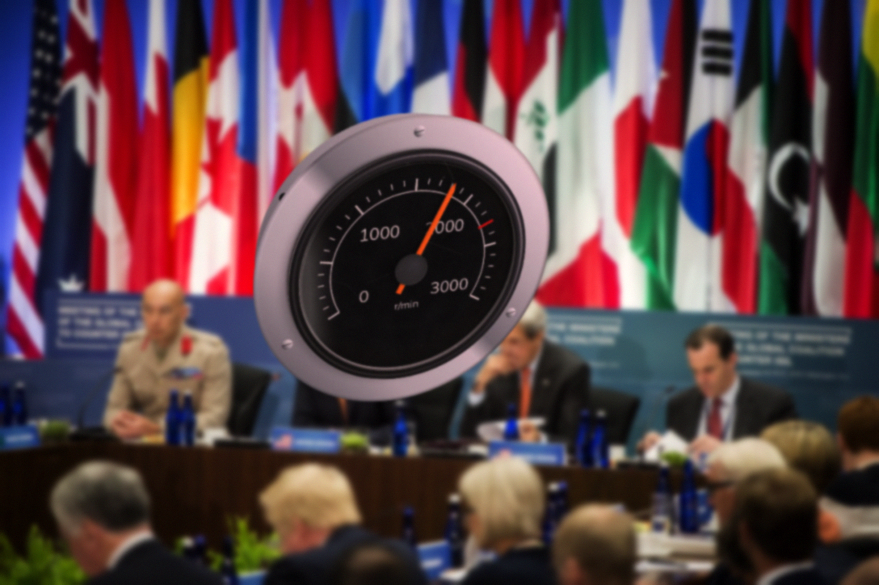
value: {"value": 1800, "unit": "rpm"}
